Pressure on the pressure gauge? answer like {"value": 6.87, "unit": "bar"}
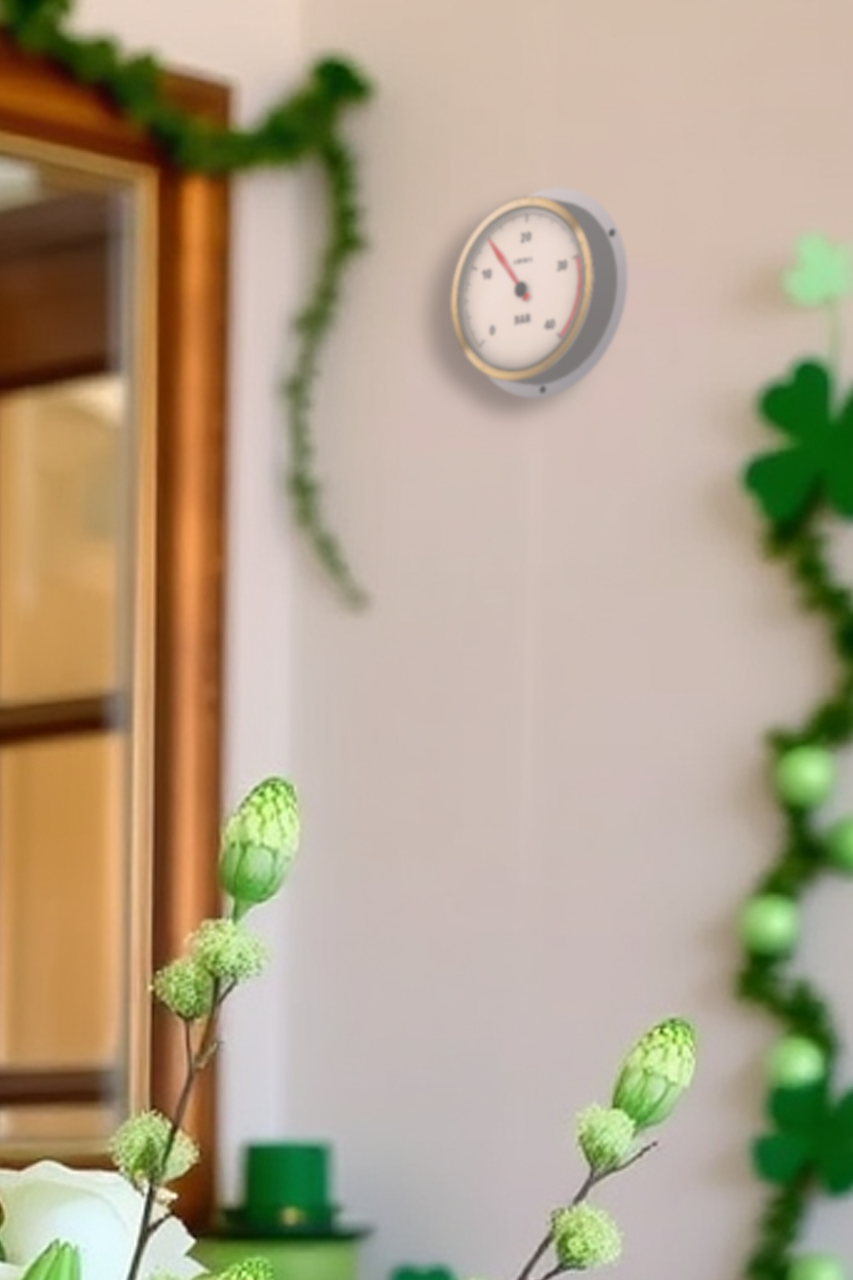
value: {"value": 14, "unit": "bar"}
